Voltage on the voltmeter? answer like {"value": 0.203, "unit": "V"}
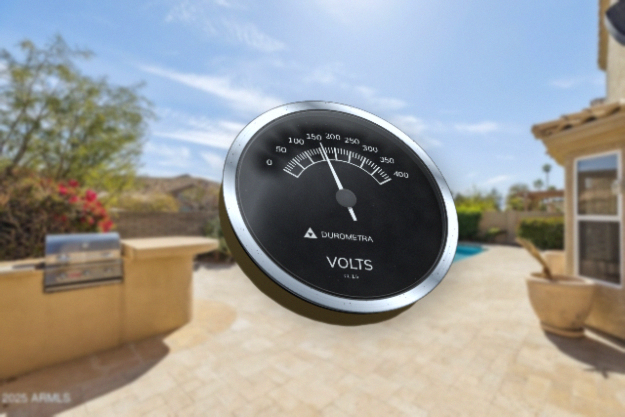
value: {"value": 150, "unit": "V"}
